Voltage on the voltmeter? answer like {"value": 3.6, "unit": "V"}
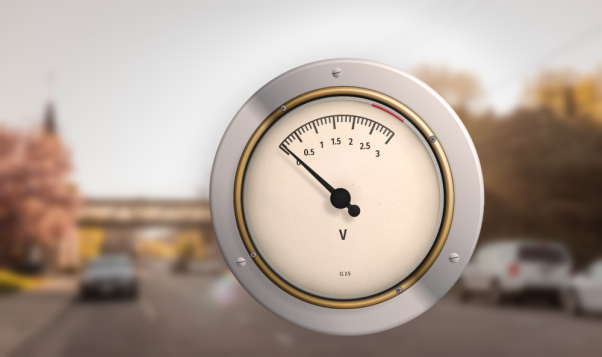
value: {"value": 0.1, "unit": "V"}
